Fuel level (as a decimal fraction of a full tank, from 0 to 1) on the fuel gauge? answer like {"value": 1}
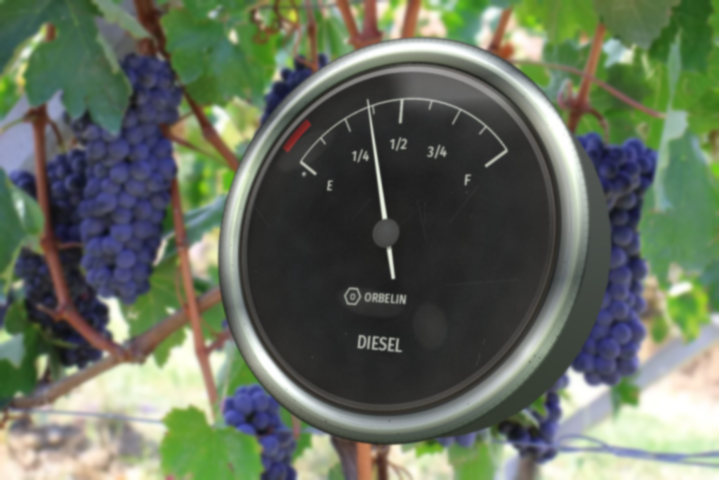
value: {"value": 0.375}
